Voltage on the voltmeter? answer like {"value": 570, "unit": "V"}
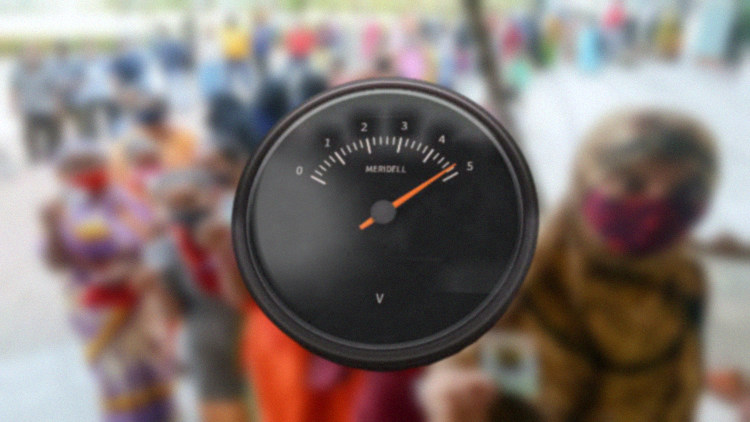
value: {"value": 4.8, "unit": "V"}
